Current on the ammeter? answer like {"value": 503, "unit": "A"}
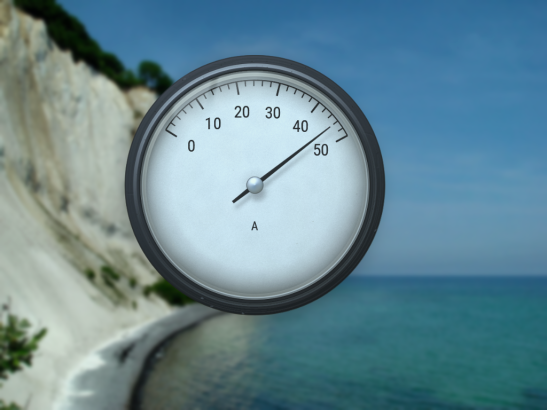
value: {"value": 46, "unit": "A"}
